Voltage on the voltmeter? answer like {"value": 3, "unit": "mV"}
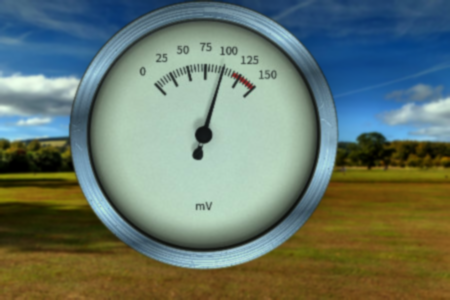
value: {"value": 100, "unit": "mV"}
